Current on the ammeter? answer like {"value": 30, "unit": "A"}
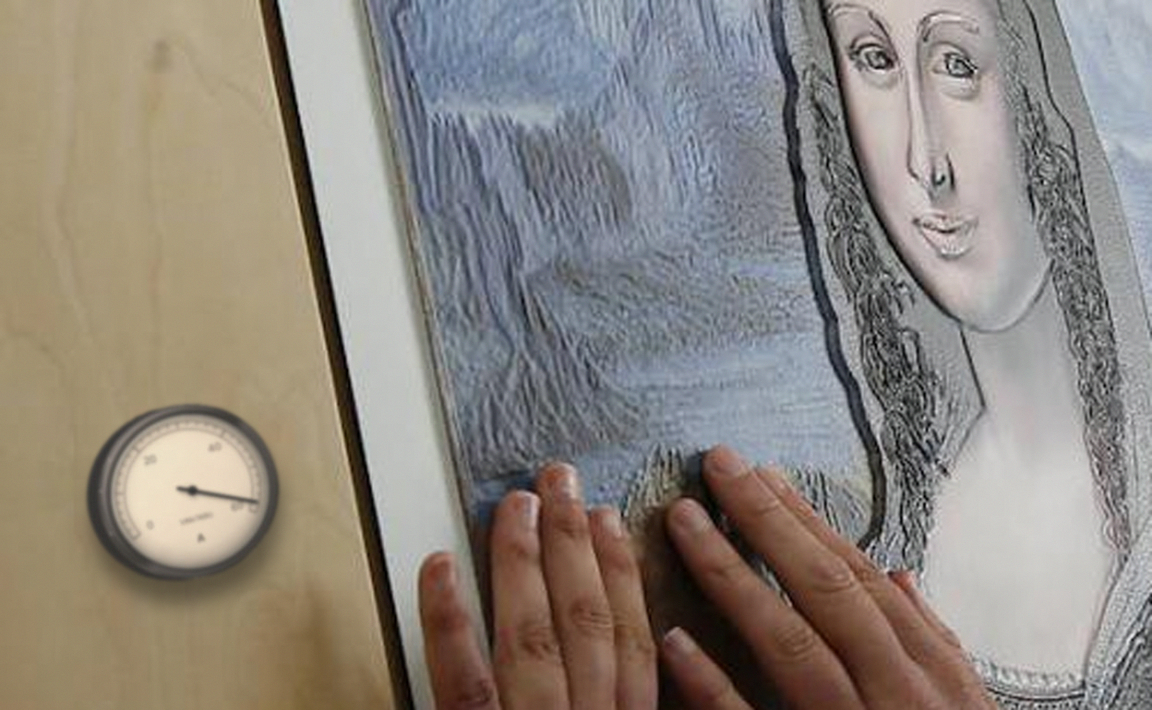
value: {"value": 58, "unit": "A"}
